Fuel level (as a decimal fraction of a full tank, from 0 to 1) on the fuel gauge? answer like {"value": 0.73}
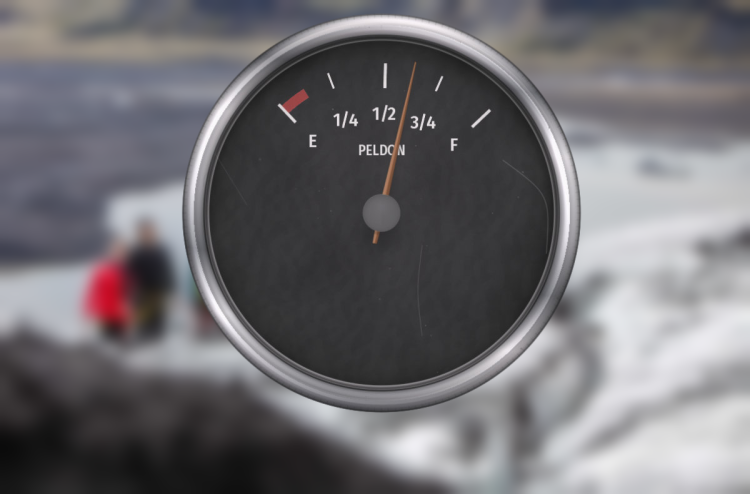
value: {"value": 0.625}
